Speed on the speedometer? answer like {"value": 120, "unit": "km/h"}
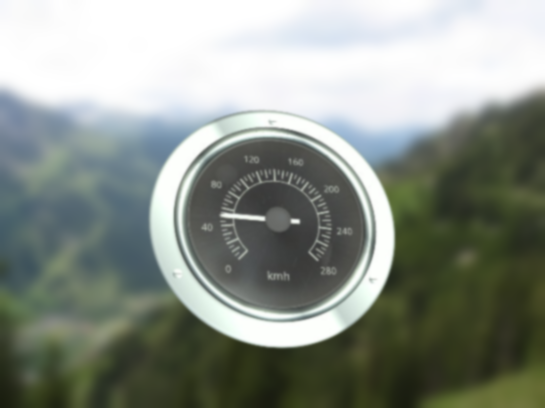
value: {"value": 50, "unit": "km/h"}
